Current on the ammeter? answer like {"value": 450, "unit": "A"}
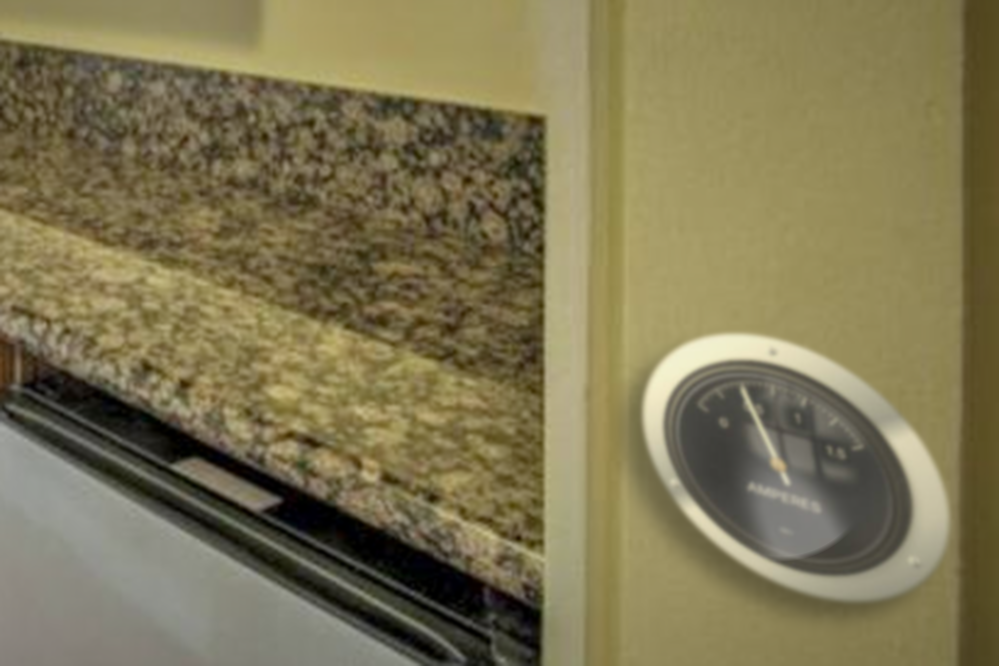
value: {"value": 0.5, "unit": "A"}
